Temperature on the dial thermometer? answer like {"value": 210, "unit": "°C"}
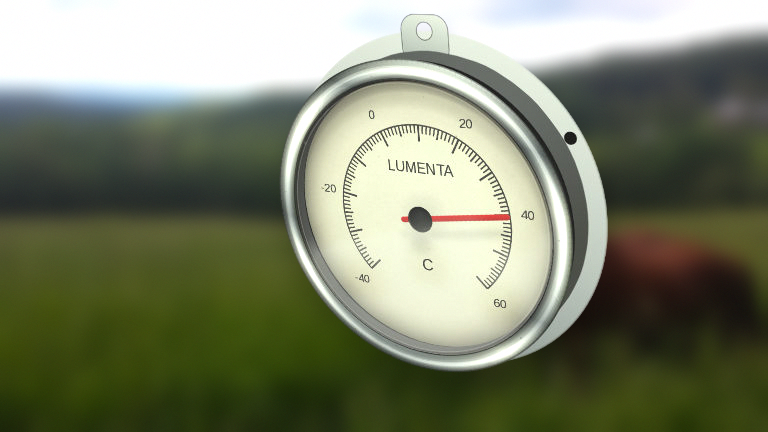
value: {"value": 40, "unit": "°C"}
